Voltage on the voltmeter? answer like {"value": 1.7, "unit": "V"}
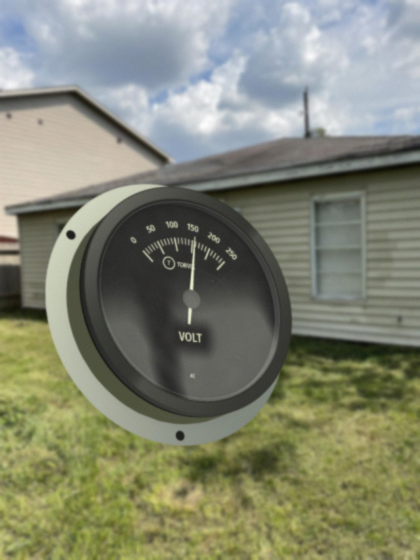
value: {"value": 150, "unit": "V"}
